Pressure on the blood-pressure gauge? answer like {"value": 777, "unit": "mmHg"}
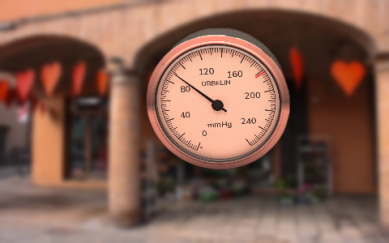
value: {"value": 90, "unit": "mmHg"}
